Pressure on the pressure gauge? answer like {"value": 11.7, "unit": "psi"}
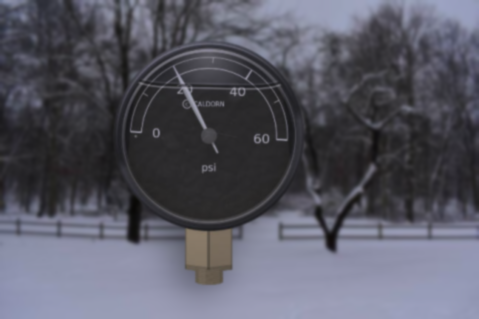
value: {"value": 20, "unit": "psi"}
